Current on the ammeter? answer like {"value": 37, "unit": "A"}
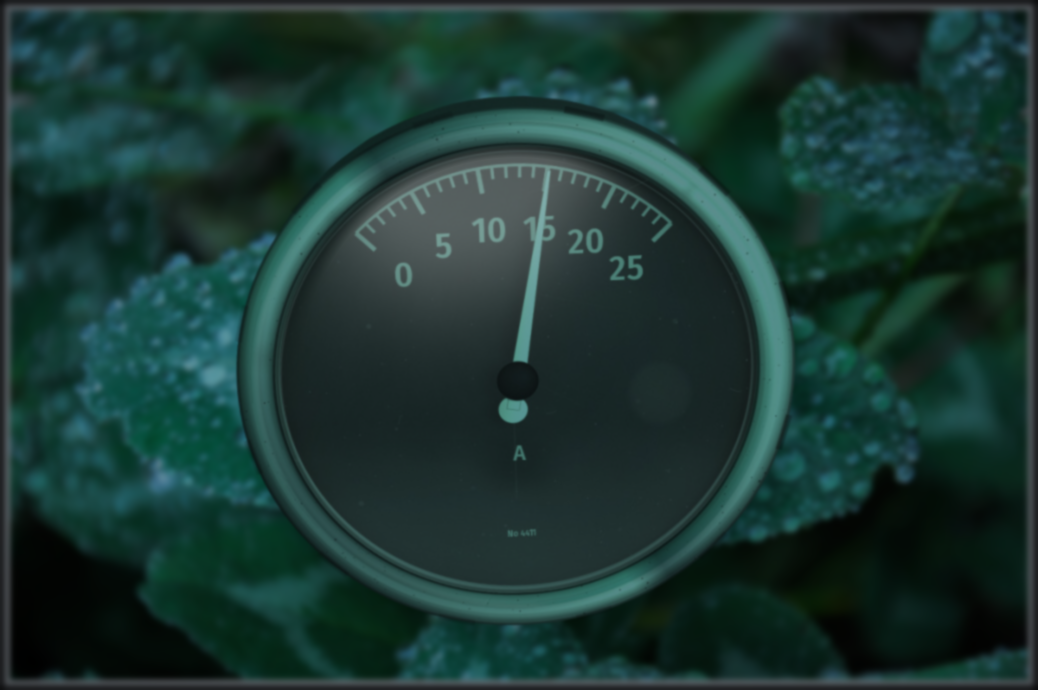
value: {"value": 15, "unit": "A"}
